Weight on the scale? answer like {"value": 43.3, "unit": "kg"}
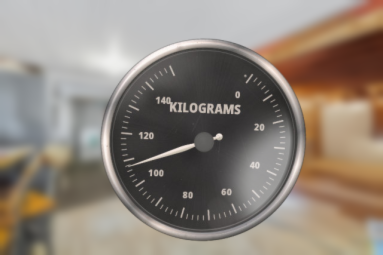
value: {"value": 108, "unit": "kg"}
